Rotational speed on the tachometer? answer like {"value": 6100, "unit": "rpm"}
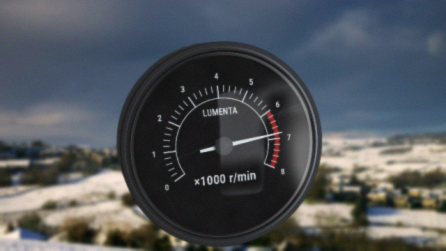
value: {"value": 6800, "unit": "rpm"}
